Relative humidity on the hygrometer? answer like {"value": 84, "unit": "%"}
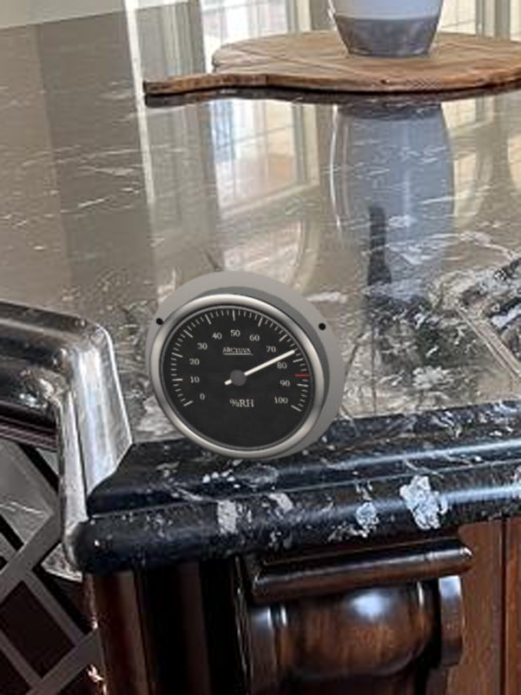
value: {"value": 76, "unit": "%"}
